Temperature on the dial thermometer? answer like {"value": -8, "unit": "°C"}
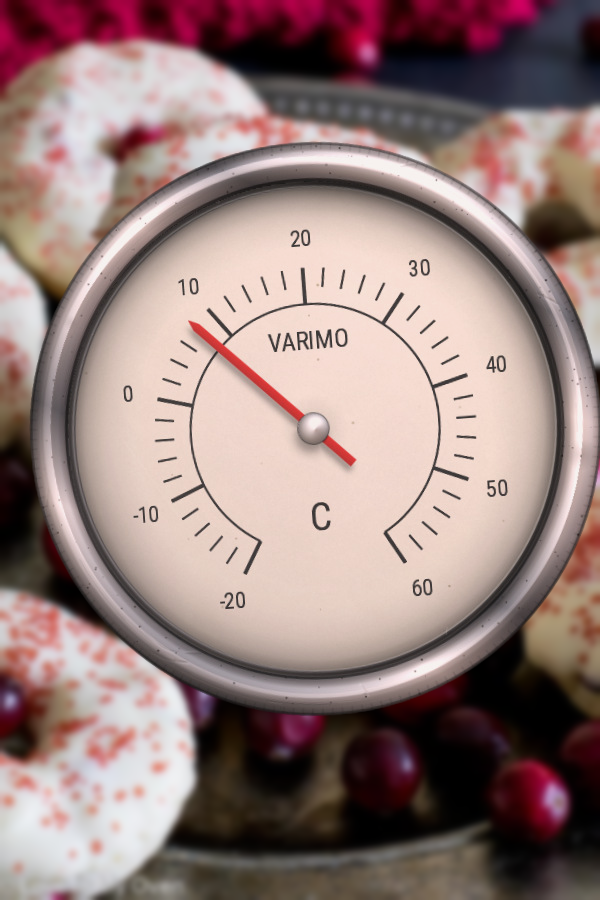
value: {"value": 8, "unit": "°C"}
